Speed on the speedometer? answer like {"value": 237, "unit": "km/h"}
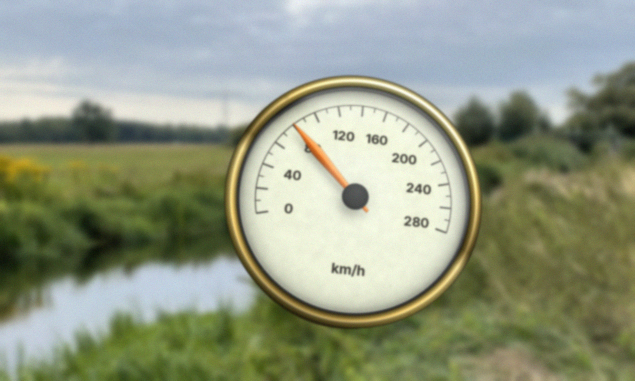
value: {"value": 80, "unit": "km/h"}
